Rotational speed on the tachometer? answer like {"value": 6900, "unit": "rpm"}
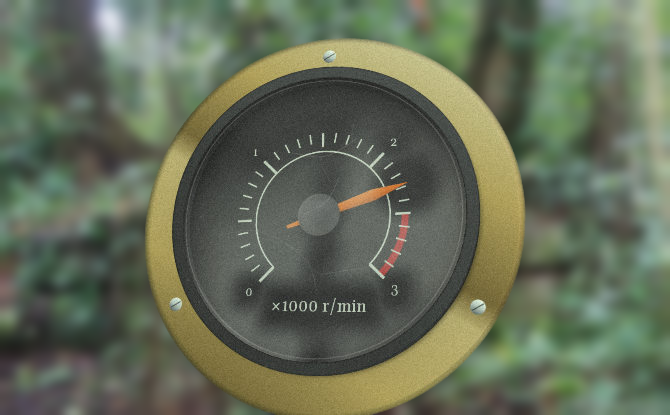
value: {"value": 2300, "unit": "rpm"}
